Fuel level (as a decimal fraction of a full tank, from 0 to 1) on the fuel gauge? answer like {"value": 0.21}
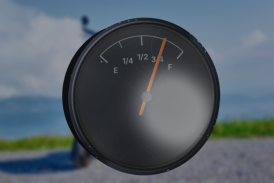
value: {"value": 0.75}
